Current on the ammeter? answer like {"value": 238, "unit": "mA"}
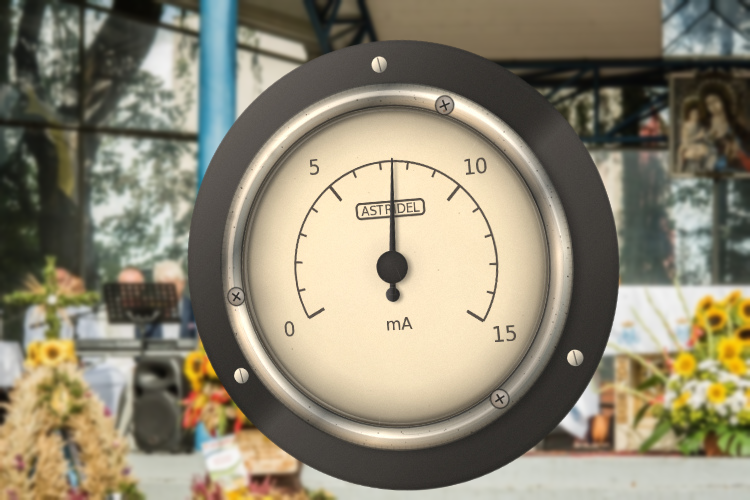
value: {"value": 7.5, "unit": "mA"}
